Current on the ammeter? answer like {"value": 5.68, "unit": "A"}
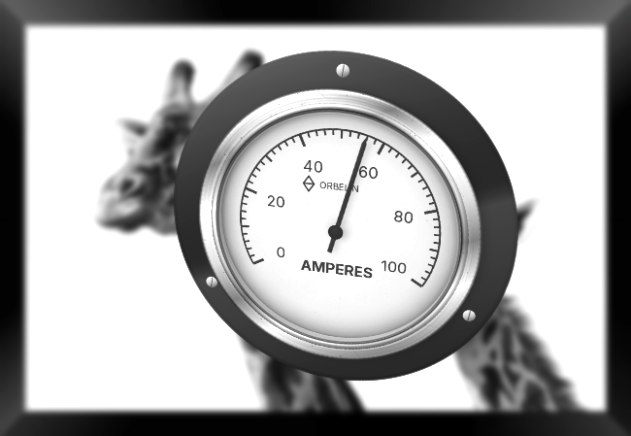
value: {"value": 56, "unit": "A"}
